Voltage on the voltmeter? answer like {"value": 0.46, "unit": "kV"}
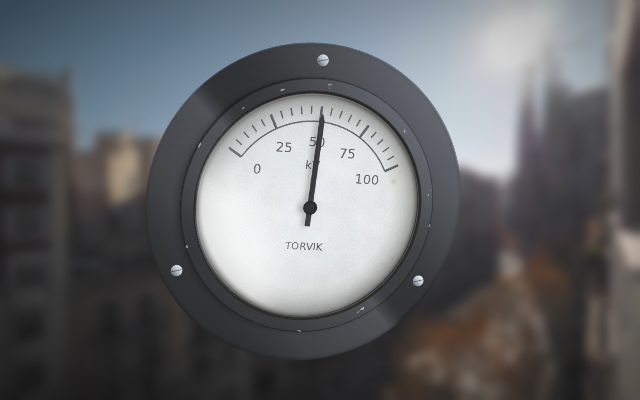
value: {"value": 50, "unit": "kV"}
